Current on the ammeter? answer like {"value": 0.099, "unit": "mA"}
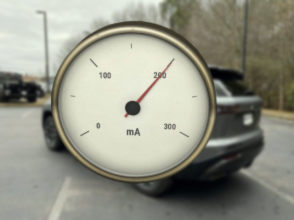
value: {"value": 200, "unit": "mA"}
